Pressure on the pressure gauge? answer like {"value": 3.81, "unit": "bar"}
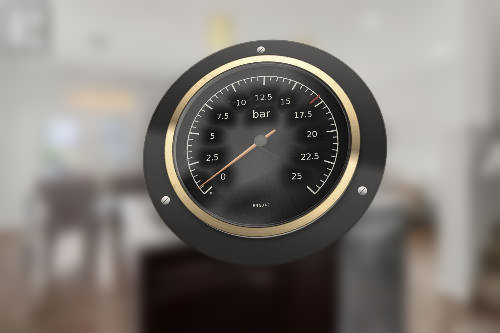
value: {"value": 0.5, "unit": "bar"}
